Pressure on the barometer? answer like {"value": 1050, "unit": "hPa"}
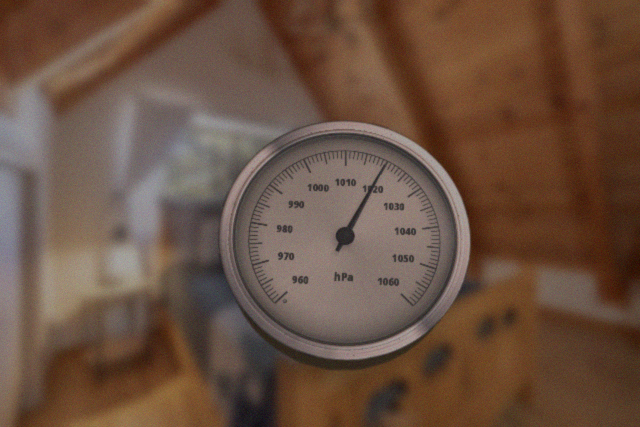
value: {"value": 1020, "unit": "hPa"}
